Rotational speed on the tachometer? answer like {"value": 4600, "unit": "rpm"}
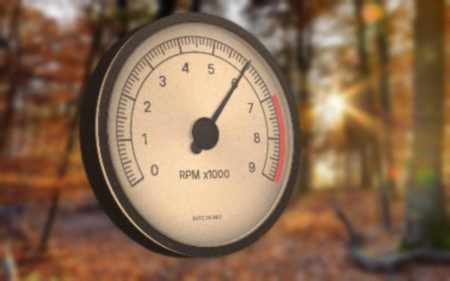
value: {"value": 6000, "unit": "rpm"}
